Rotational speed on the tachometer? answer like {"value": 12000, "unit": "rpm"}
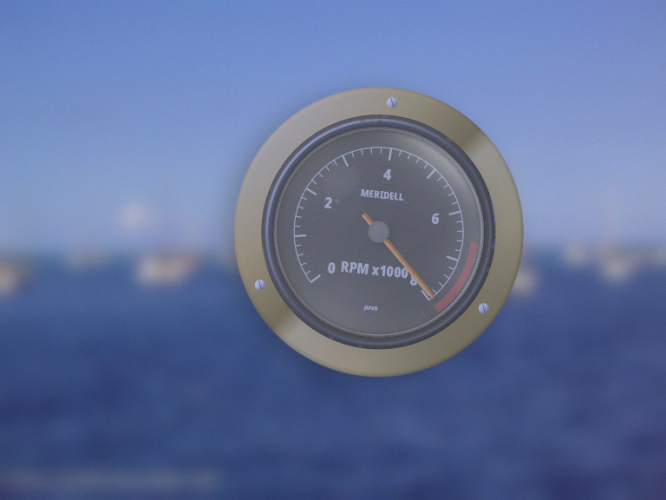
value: {"value": 7900, "unit": "rpm"}
